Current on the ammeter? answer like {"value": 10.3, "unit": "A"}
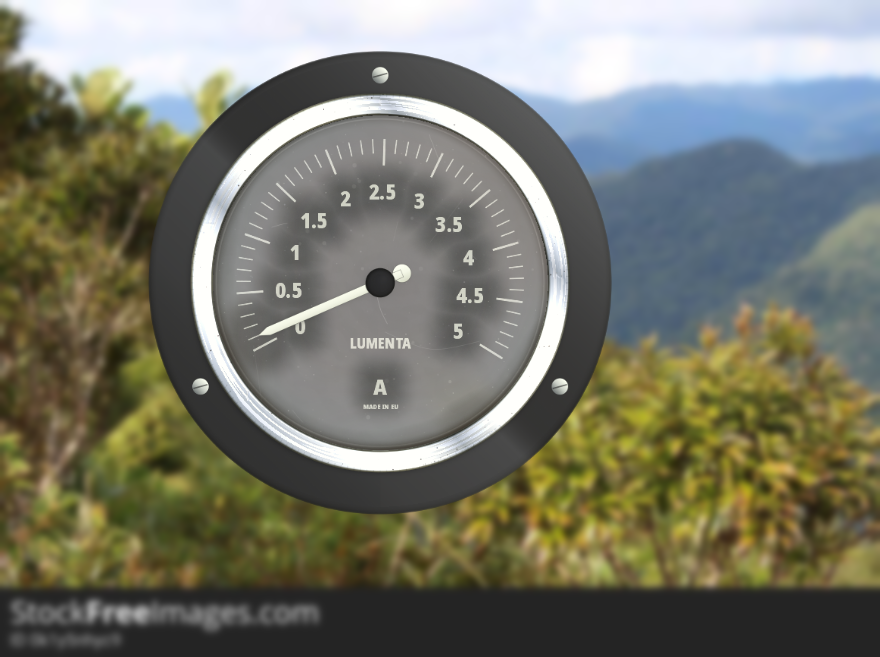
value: {"value": 0.1, "unit": "A"}
